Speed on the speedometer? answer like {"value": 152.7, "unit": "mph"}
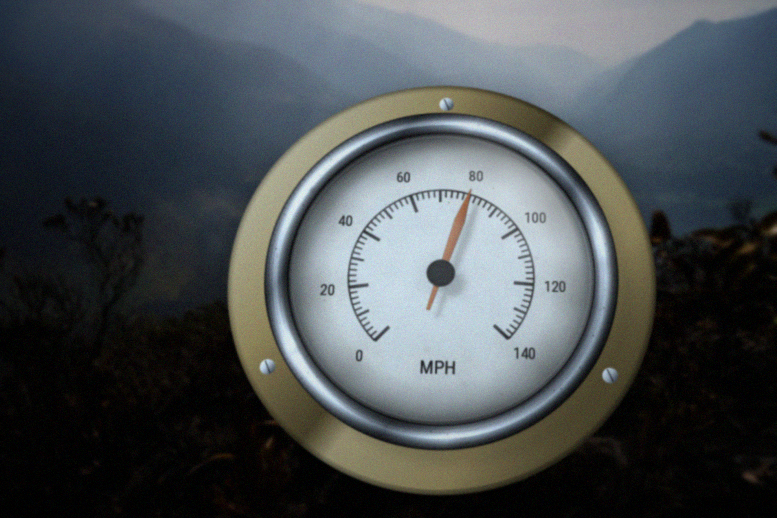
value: {"value": 80, "unit": "mph"}
